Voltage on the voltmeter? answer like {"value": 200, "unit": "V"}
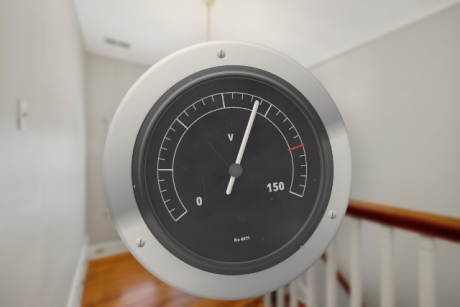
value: {"value": 92.5, "unit": "V"}
